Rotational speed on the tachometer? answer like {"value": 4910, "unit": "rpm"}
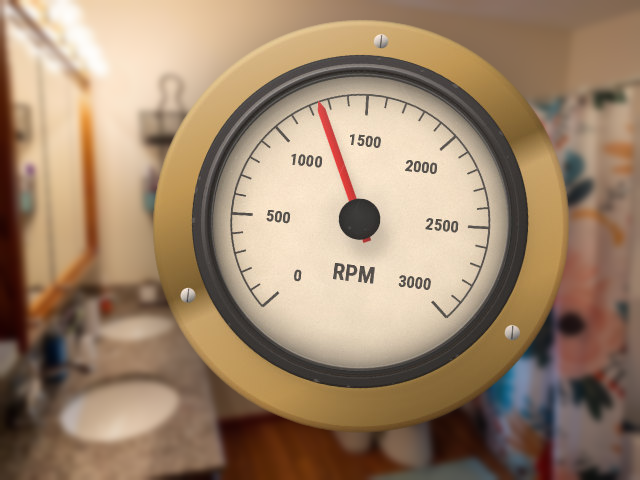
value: {"value": 1250, "unit": "rpm"}
